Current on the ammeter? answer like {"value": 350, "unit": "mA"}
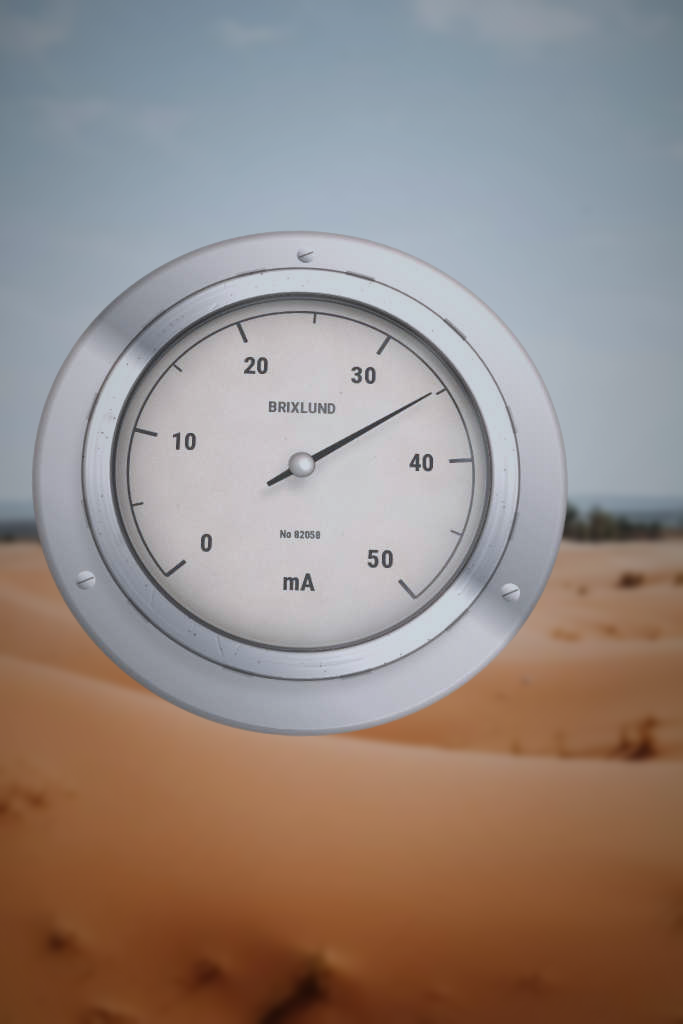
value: {"value": 35, "unit": "mA"}
